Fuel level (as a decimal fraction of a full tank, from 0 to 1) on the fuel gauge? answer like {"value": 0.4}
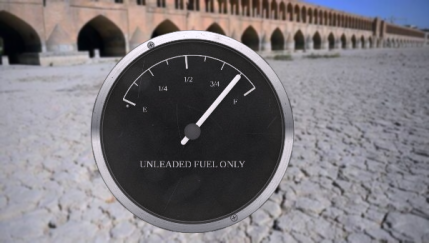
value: {"value": 0.875}
